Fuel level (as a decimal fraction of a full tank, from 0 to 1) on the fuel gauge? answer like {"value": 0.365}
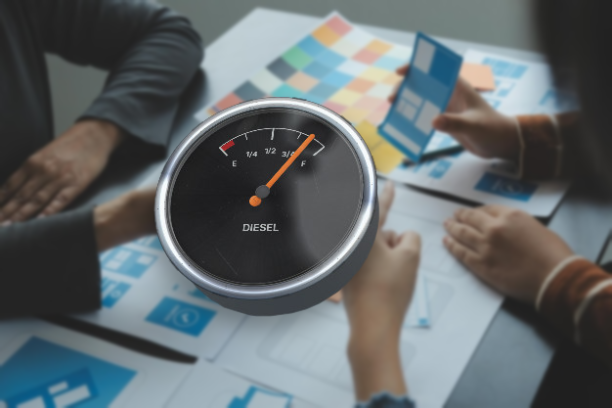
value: {"value": 0.875}
